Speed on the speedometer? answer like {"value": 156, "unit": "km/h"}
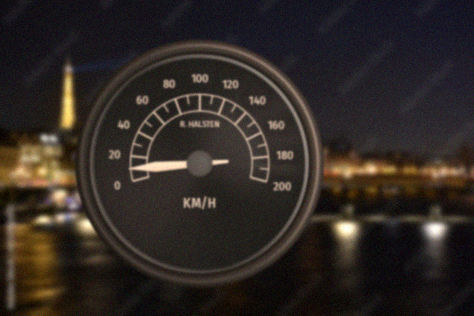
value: {"value": 10, "unit": "km/h"}
